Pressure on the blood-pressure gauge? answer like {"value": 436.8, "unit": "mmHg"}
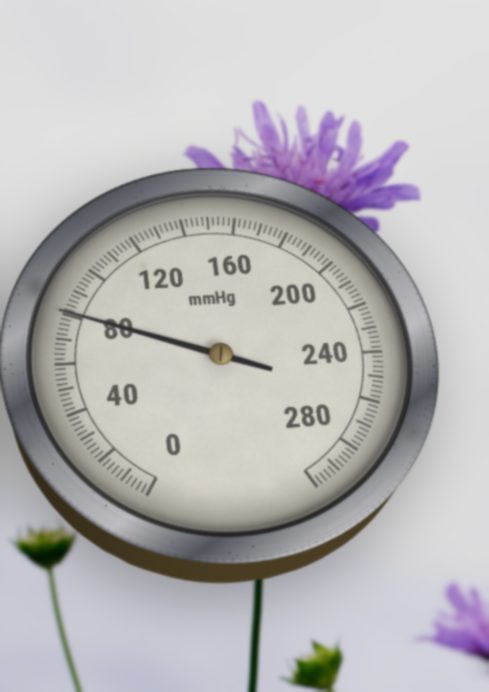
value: {"value": 80, "unit": "mmHg"}
